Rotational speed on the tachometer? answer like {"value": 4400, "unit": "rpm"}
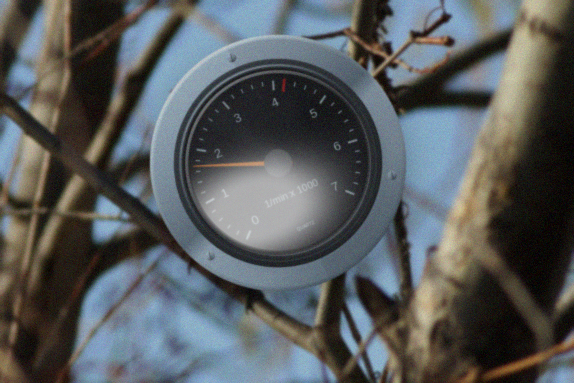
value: {"value": 1700, "unit": "rpm"}
